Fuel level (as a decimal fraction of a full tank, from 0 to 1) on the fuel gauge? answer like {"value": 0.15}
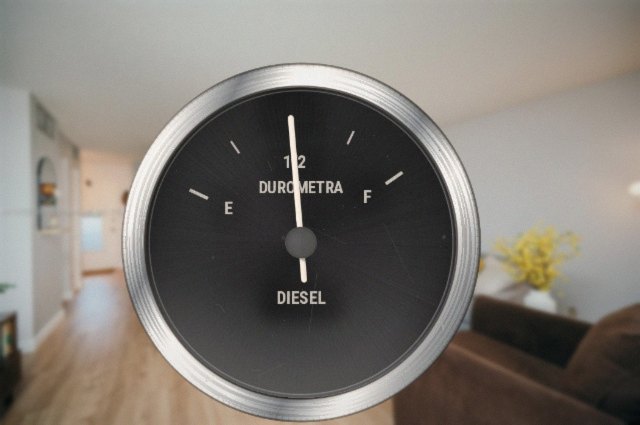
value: {"value": 0.5}
